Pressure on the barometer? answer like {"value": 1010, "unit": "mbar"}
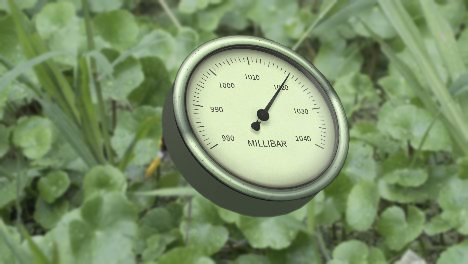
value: {"value": 1020, "unit": "mbar"}
